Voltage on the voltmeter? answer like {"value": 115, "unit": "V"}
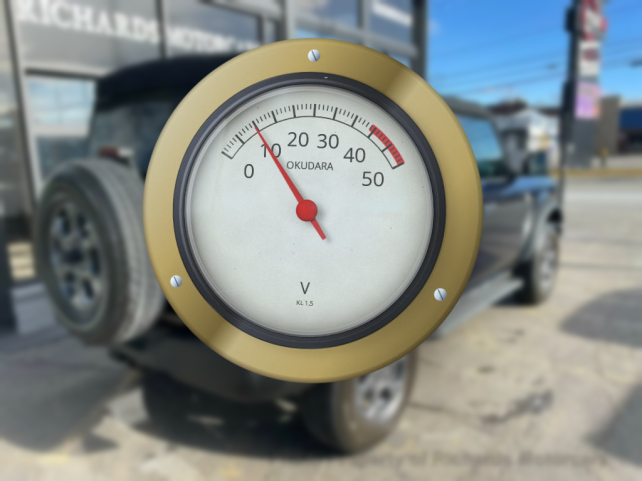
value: {"value": 10, "unit": "V"}
